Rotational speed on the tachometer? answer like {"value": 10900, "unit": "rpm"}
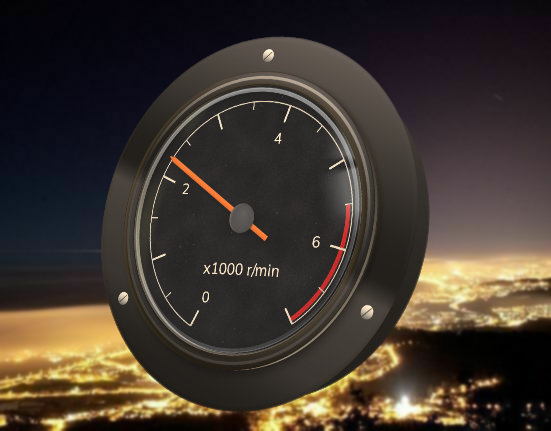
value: {"value": 2250, "unit": "rpm"}
